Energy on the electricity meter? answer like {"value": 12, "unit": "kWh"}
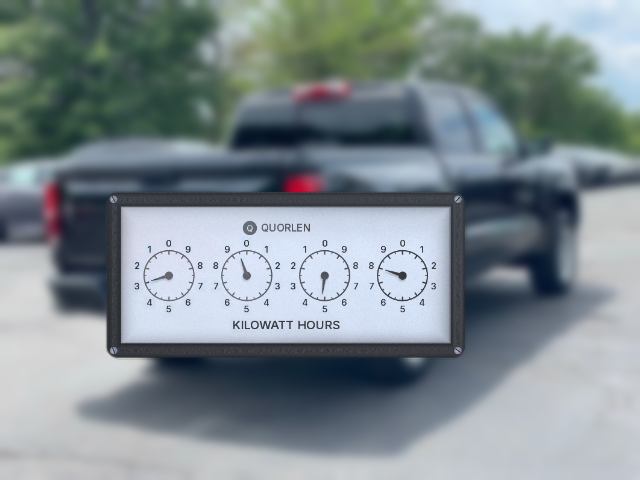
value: {"value": 2948, "unit": "kWh"}
